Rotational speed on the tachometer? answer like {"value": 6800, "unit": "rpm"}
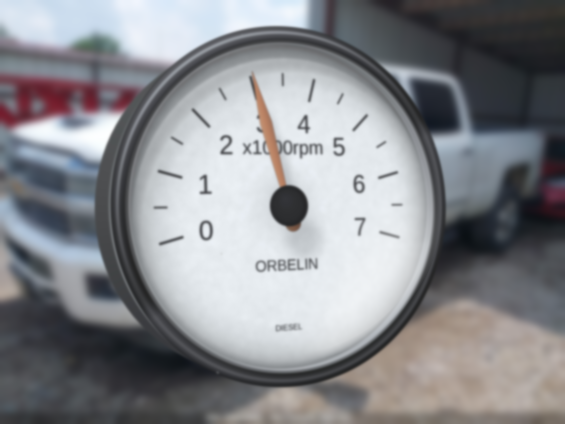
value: {"value": 3000, "unit": "rpm"}
